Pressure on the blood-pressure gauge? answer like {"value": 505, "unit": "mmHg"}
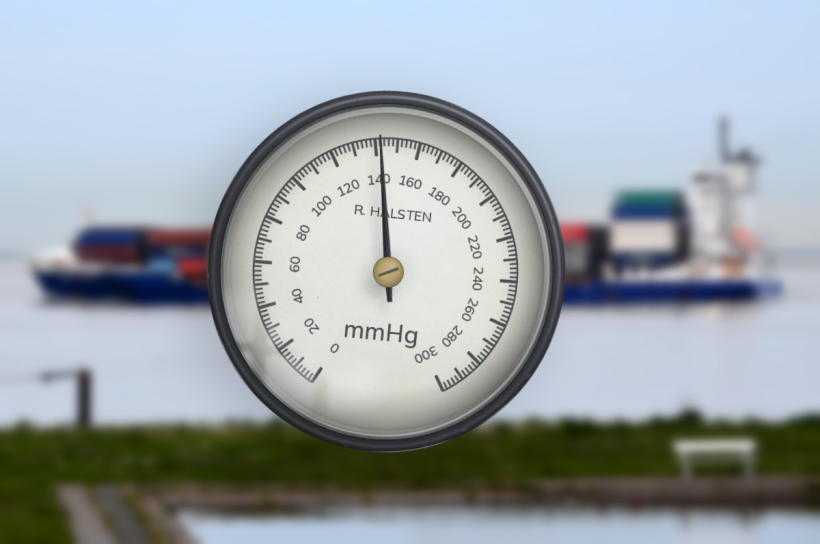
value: {"value": 142, "unit": "mmHg"}
